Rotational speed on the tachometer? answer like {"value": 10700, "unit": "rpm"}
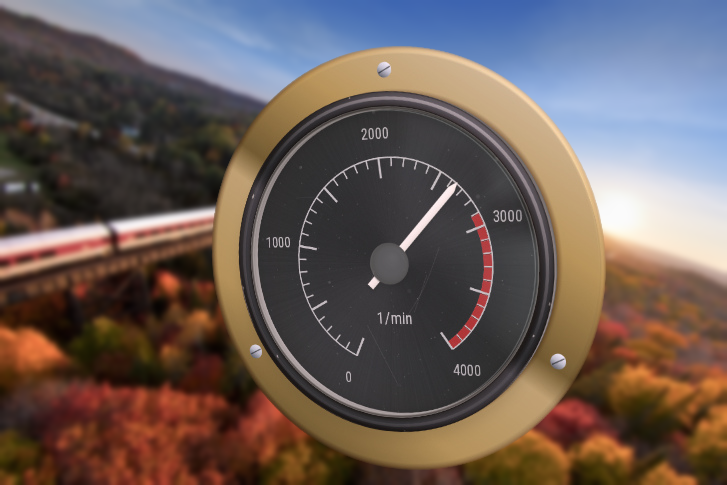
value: {"value": 2650, "unit": "rpm"}
